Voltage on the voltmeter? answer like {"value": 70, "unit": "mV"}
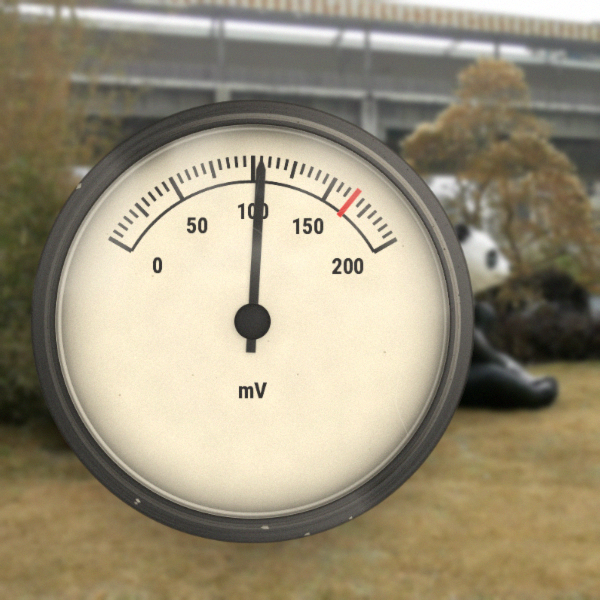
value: {"value": 105, "unit": "mV"}
